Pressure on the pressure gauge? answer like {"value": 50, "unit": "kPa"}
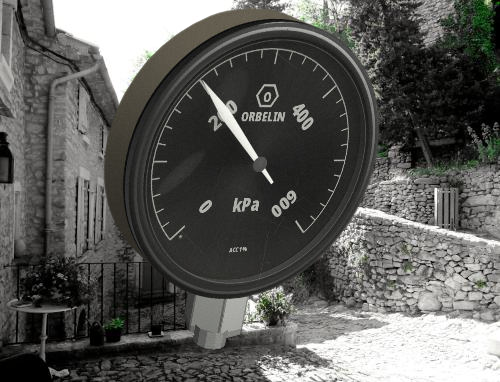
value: {"value": 200, "unit": "kPa"}
